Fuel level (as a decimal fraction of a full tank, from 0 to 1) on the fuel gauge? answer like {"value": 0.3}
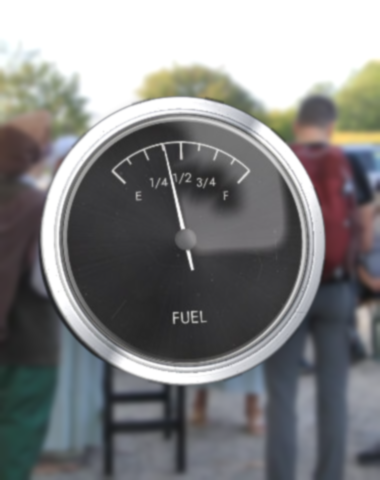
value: {"value": 0.375}
